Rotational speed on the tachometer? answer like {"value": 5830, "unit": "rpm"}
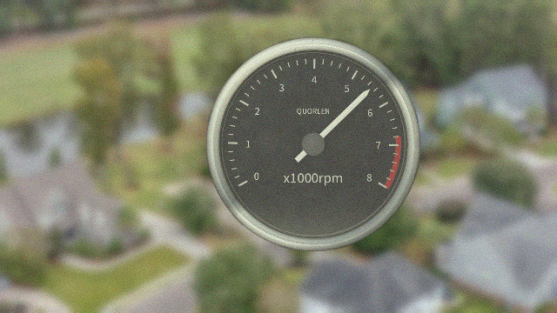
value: {"value": 5500, "unit": "rpm"}
